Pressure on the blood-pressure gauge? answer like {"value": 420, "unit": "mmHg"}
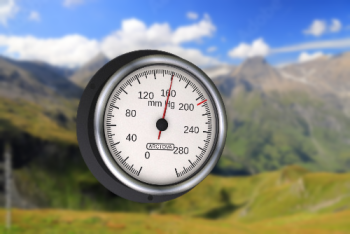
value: {"value": 160, "unit": "mmHg"}
